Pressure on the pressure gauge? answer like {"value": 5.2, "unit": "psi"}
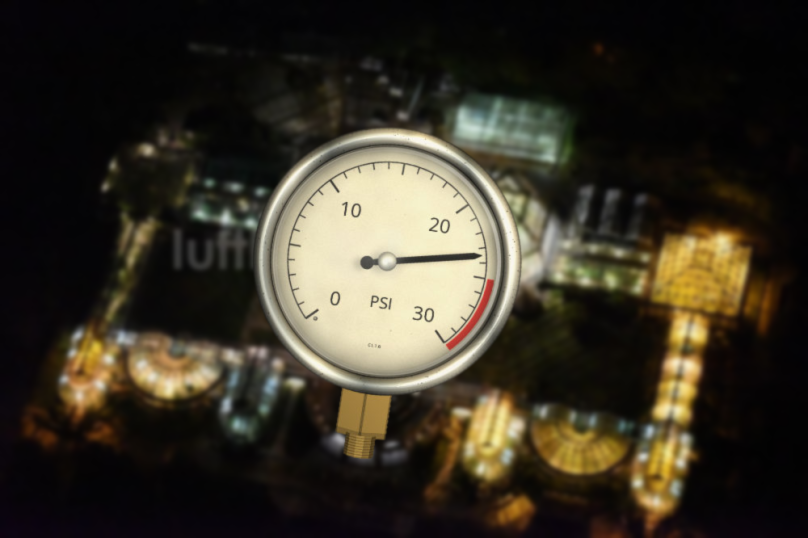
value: {"value": 23.5, "unit": "psi"}
